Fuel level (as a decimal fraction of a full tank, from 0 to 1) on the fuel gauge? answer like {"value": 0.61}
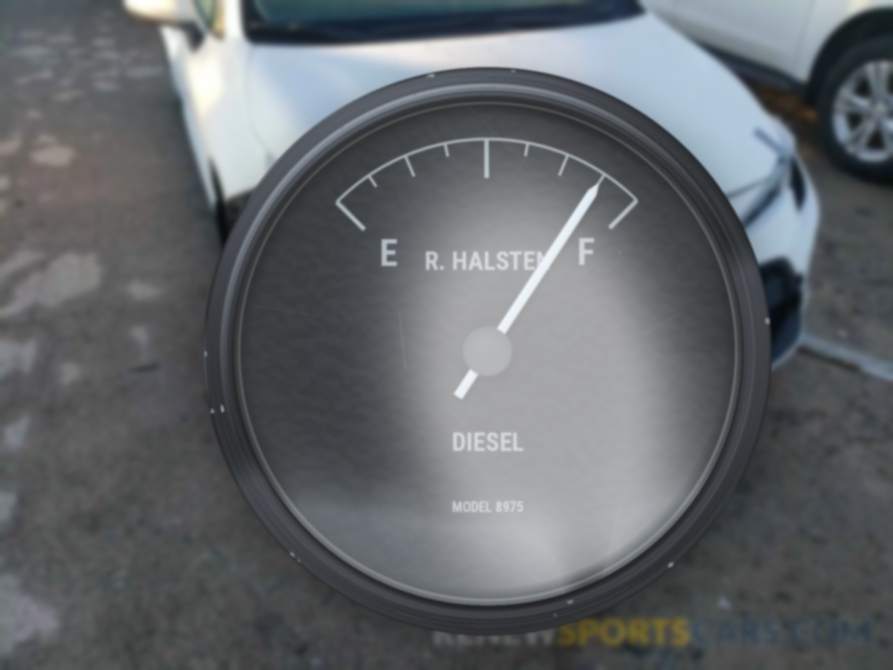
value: {"value": 0.875}
